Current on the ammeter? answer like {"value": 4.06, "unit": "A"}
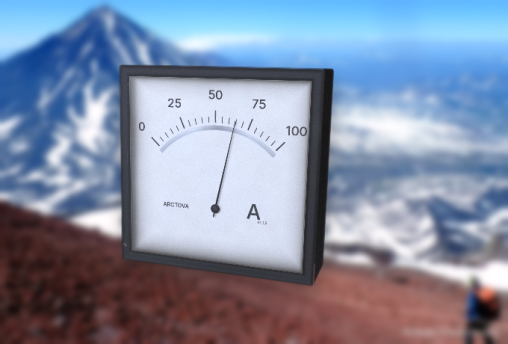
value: {"value": 65, "unit": "A"}
